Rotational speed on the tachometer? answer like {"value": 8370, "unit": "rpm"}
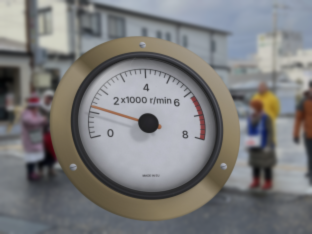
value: {"value": 1200, "unit": "rpm"}
